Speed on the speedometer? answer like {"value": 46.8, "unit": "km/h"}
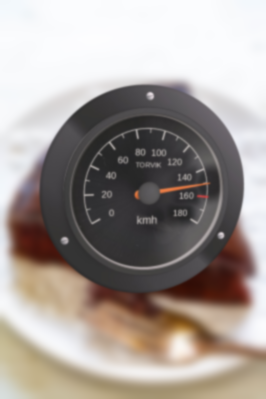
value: {"value": 150, "unit": "km/h"}
